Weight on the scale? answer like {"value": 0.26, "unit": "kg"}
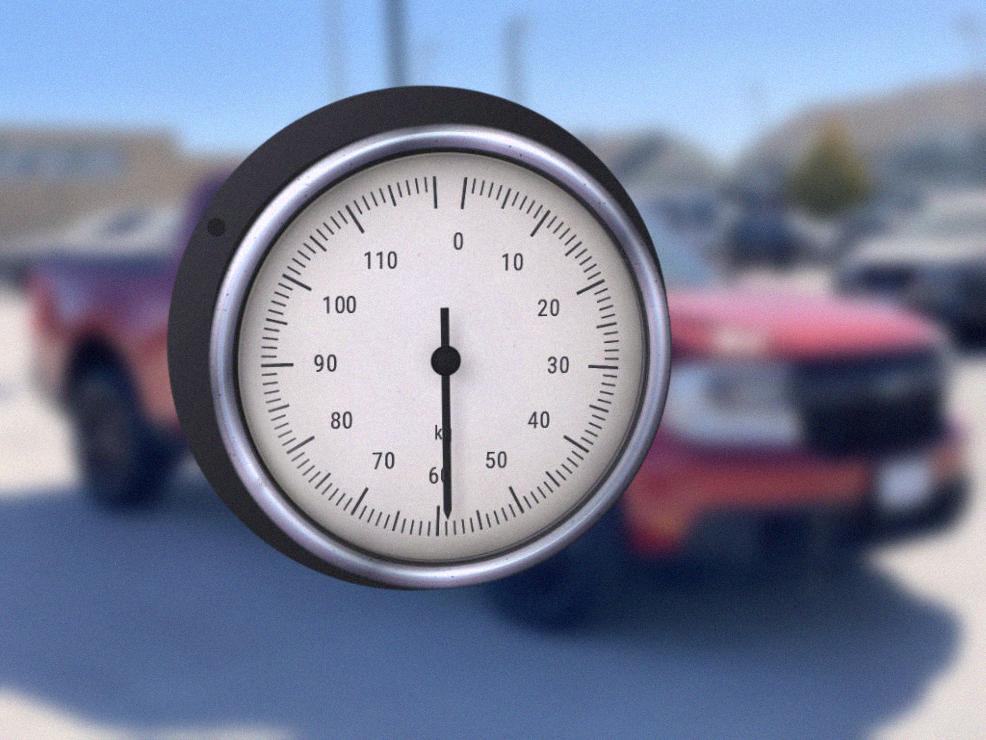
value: {"value": 59, "unit": "kg"}
